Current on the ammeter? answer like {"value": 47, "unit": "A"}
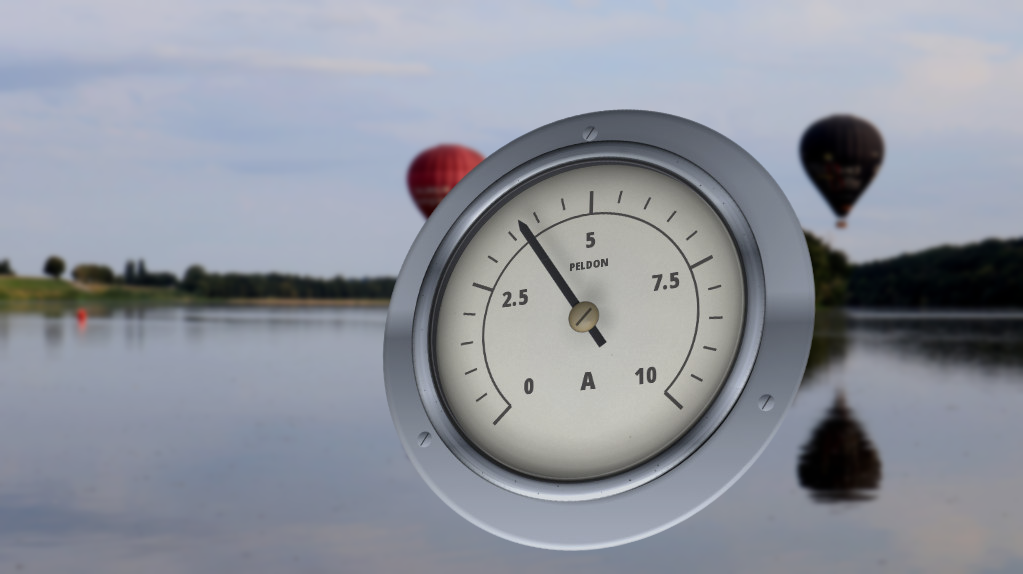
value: {"value": 3.75, "unit": "A"}
